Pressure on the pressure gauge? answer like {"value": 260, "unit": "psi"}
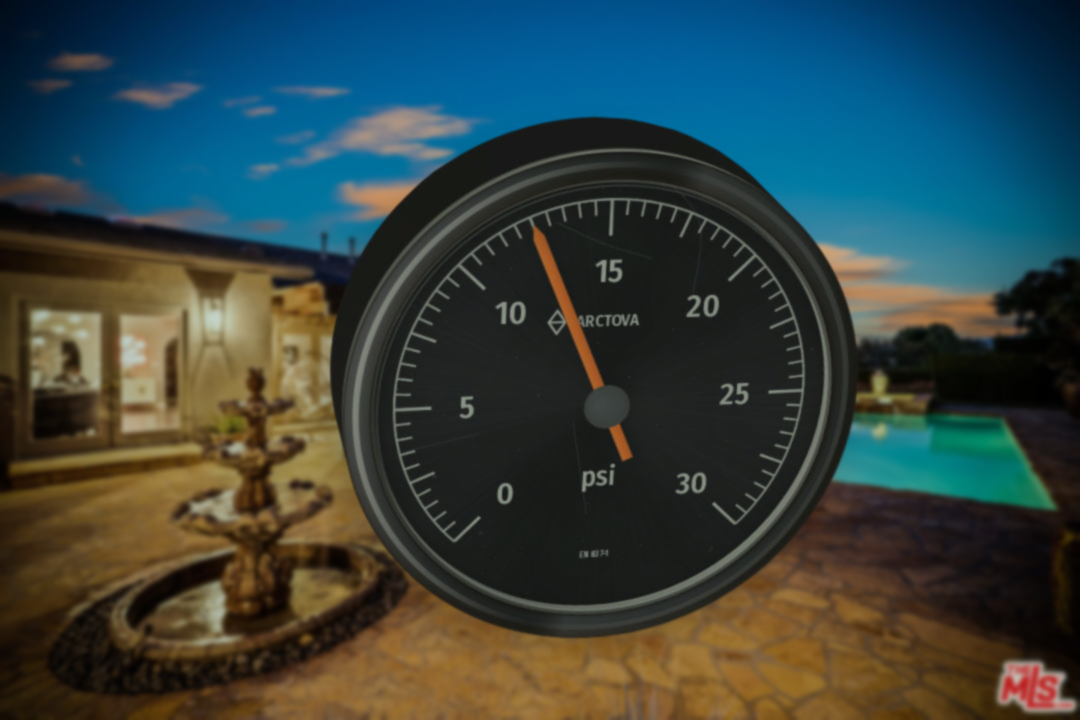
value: {"value": 12.5, "unit": "psi"}
